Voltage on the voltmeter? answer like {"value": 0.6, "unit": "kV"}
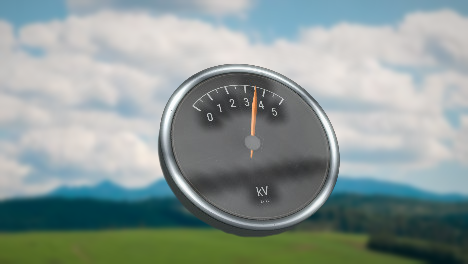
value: {"value": 3.5, "unit": "kV"}
